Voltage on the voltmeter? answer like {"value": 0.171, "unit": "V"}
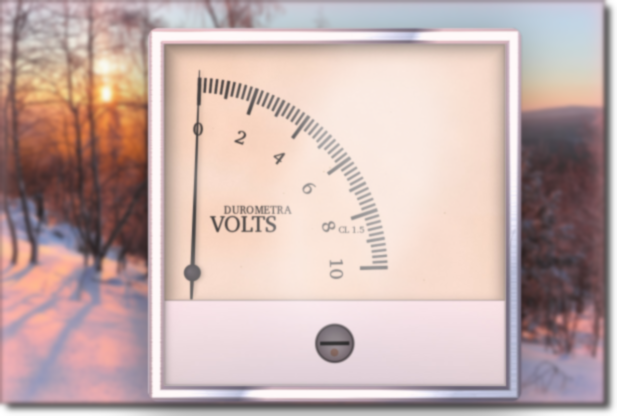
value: {"value": 0, "unit": "V"}
